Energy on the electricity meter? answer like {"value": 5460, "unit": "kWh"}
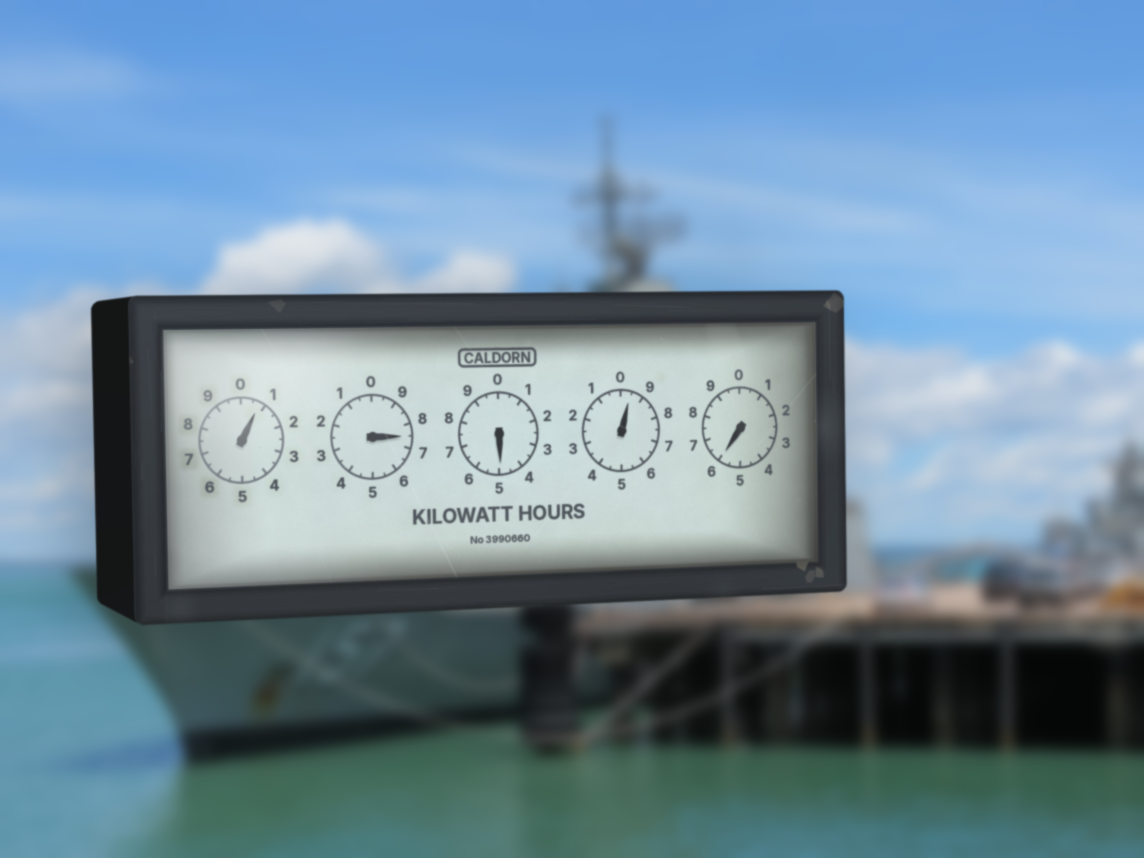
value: {"value": 7496, "unit": "kWh"}
